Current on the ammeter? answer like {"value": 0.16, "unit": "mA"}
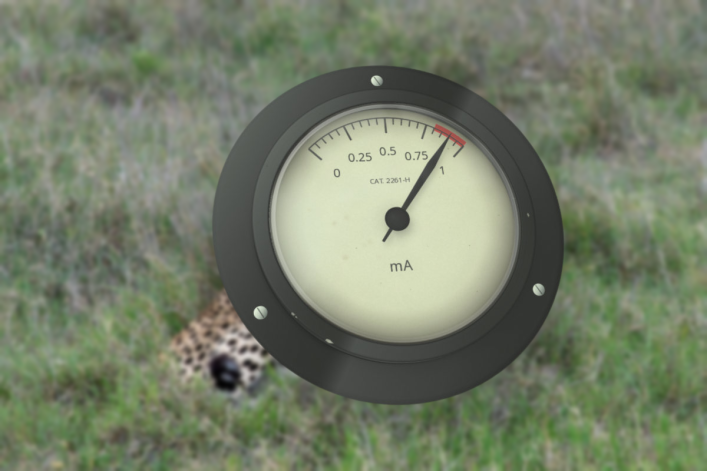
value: {"value": 0.9, "unit": "mA"}
